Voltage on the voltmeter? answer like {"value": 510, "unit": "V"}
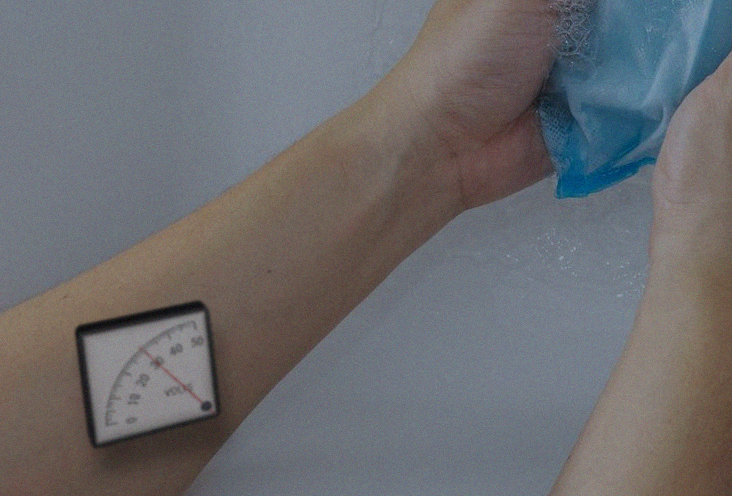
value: {"value": 30, "unit": "V"}
